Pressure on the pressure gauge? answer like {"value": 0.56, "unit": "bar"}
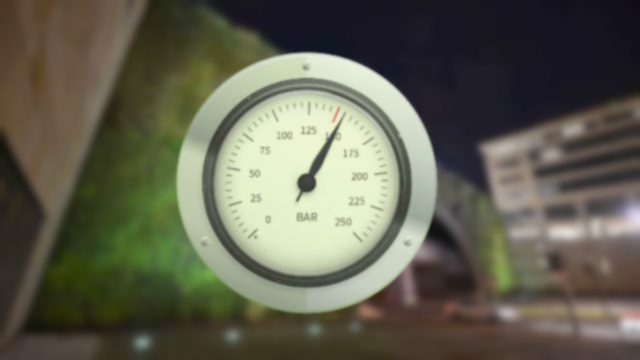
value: {"value": 150, "unit": "bar"}
